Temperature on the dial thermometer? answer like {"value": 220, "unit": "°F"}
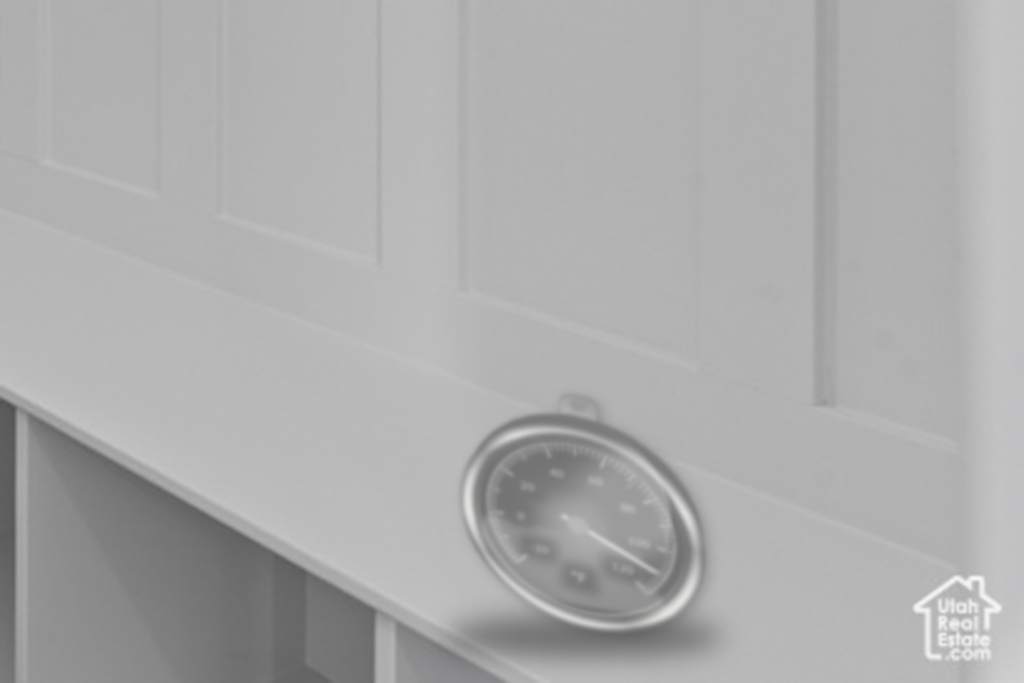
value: {"value": 110, "unit": "°F"}
